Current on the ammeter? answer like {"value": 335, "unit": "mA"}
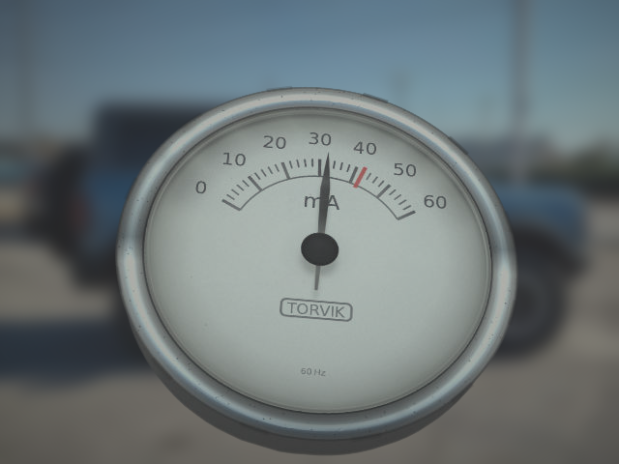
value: {"value": 32, "unit": "mA"}
